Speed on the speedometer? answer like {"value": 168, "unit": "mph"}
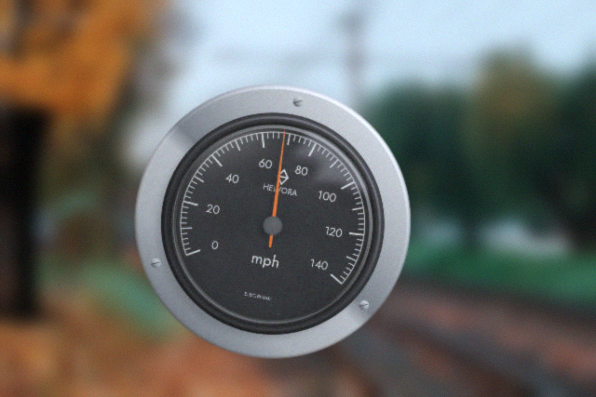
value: {"value": 68, "unit": "mph"}
